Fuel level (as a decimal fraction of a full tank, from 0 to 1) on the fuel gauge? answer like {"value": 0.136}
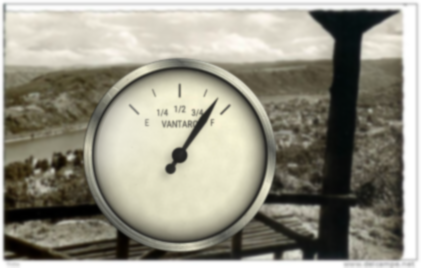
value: {"value": 0.875}
